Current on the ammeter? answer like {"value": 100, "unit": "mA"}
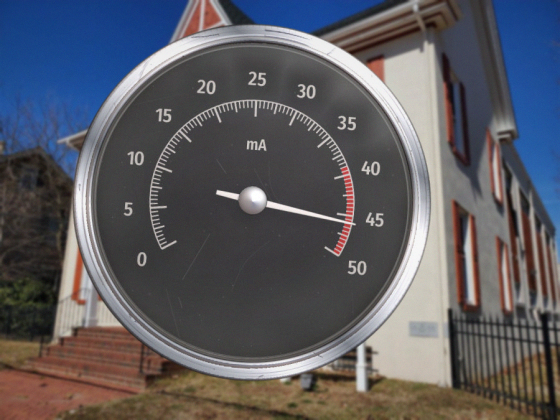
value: {"value": 46, "unit": "mA"}
